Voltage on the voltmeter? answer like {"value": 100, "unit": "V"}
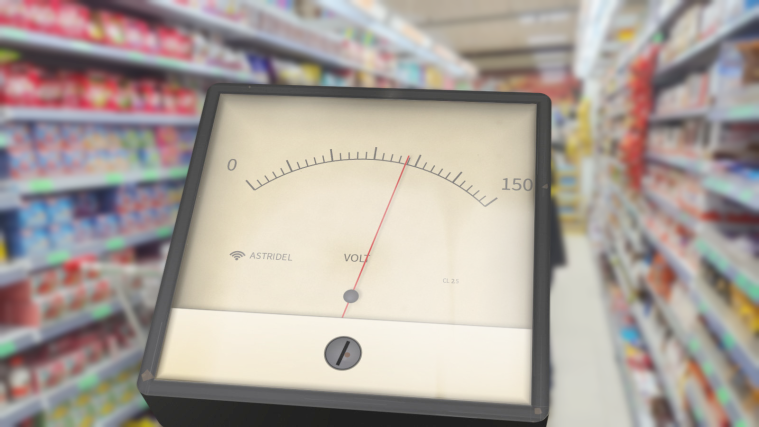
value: {"value": 95, "unit": "V"}
